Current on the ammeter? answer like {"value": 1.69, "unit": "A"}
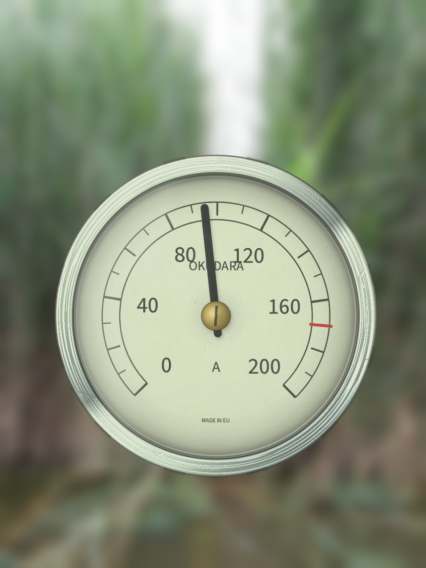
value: {"value": 95, "unit": "A"}
